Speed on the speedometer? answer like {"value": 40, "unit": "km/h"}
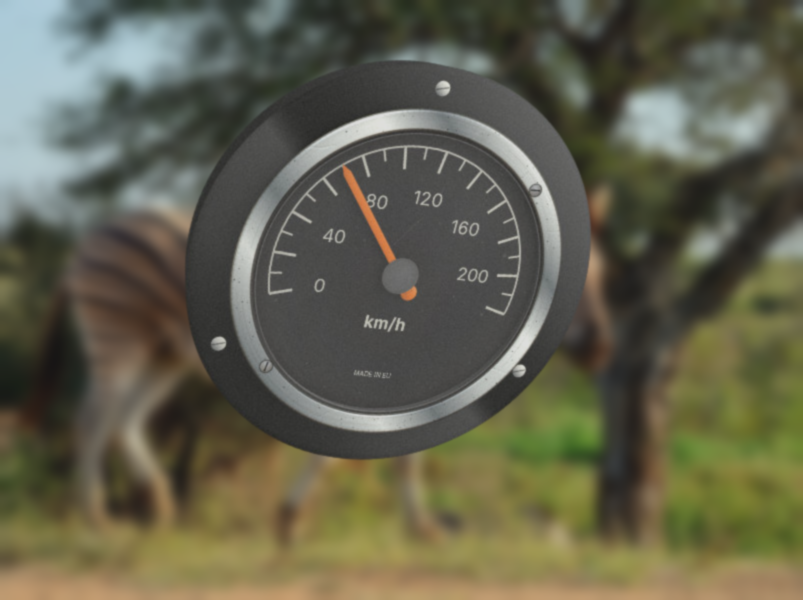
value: {"value": 70, "unit": "km/h"}
